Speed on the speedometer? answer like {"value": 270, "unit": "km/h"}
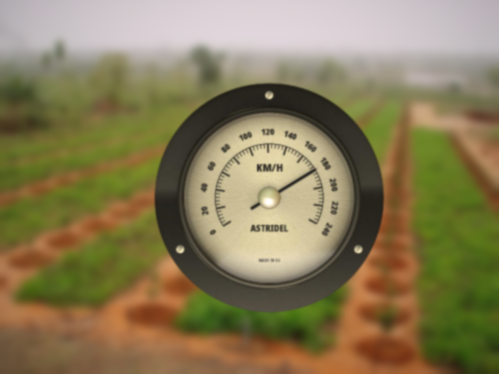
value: {"value": 180, "unit": "km/h"}
